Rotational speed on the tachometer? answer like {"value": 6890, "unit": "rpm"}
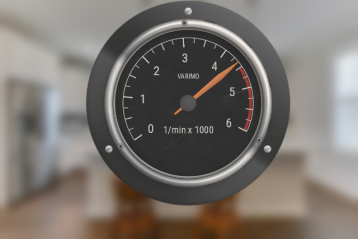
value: {"value": 4375, "unit": "rpm"}
